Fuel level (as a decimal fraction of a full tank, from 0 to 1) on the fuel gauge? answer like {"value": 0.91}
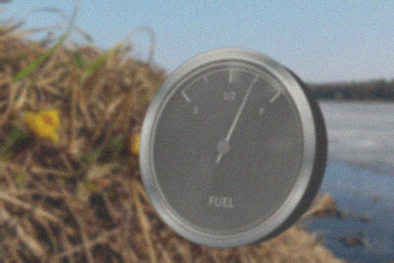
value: {"value": 0.75}
